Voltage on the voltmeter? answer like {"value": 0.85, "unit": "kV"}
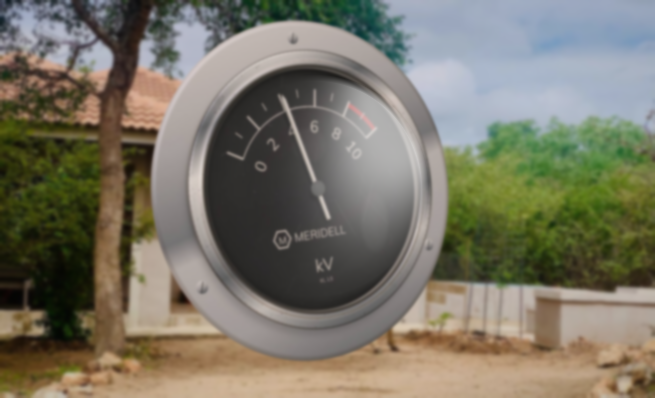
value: {"value": 4, "unit": "kV"}
